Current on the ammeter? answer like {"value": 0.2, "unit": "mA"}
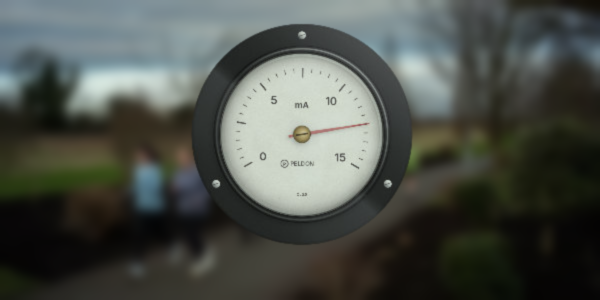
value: {"value": 12.5, "unit": "mA"}
